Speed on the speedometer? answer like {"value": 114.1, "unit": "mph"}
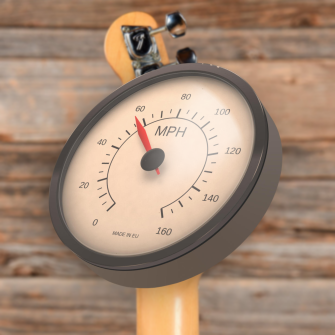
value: {"value": 57.5, "unit": "mph"}
